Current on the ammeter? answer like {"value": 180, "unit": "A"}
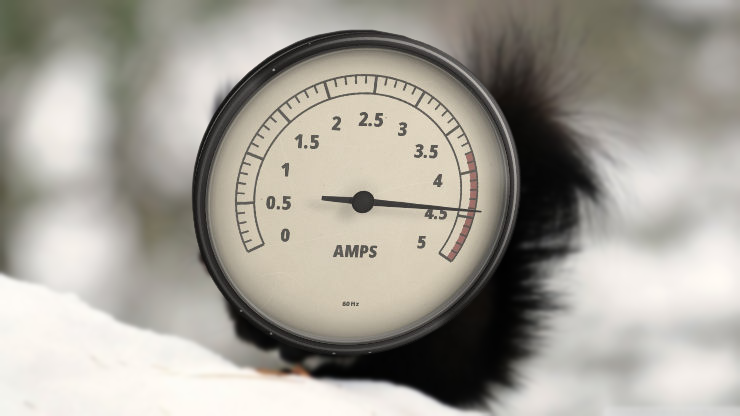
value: {"value": 4.4, "unit": "A"}
